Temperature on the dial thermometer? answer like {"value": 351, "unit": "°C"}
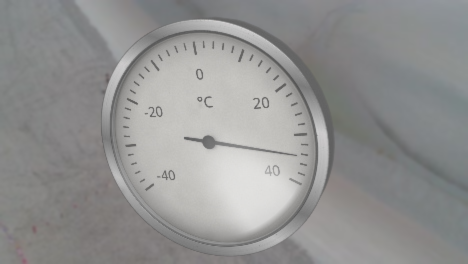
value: {"value": 34, "unit": "°C"}
